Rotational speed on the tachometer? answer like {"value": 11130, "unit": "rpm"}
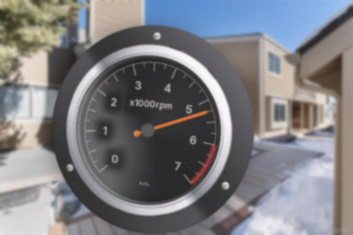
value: {"value": 5250, "unit": "rpm"}
